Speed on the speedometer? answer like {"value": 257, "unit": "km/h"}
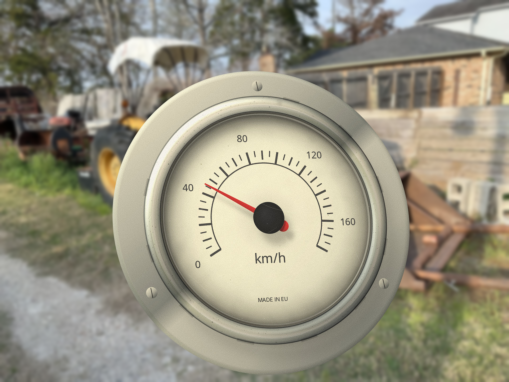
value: {"value": 45, "unit": "km/h"}
